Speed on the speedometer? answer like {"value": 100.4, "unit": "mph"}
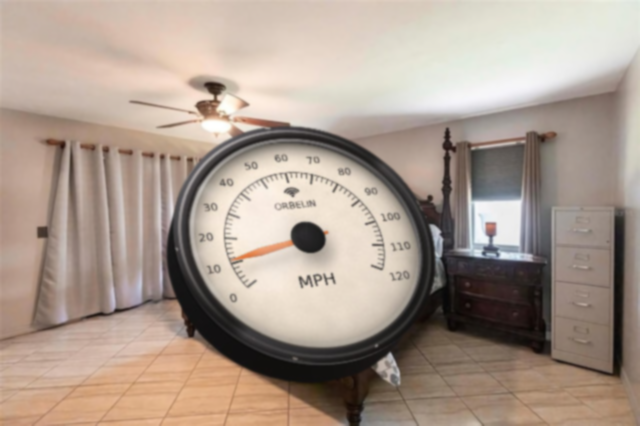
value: {"value": 10, "unit": "mph"}
